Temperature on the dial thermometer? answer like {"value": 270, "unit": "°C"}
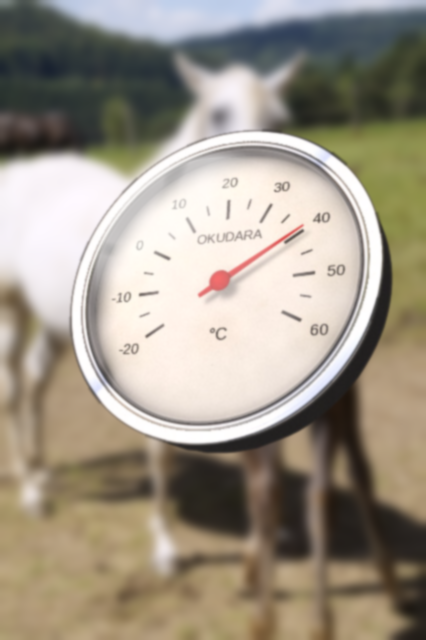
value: {"value": 40, "unit": "°C"}
